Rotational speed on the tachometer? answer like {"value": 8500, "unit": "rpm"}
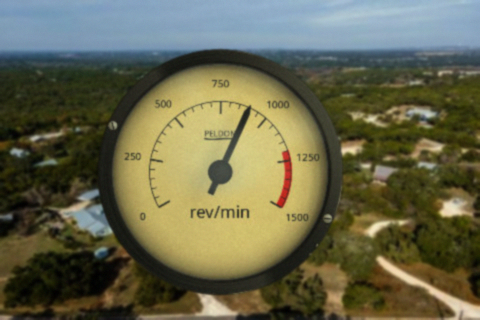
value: {"value": 900, "unit": "rpm"}
